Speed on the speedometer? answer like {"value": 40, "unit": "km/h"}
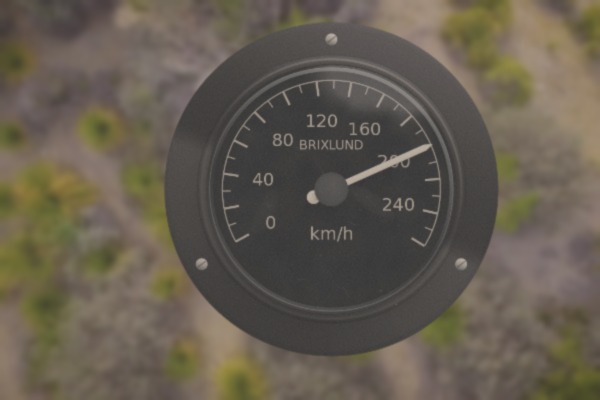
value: {"value": 200, "unit": "km/h"}
